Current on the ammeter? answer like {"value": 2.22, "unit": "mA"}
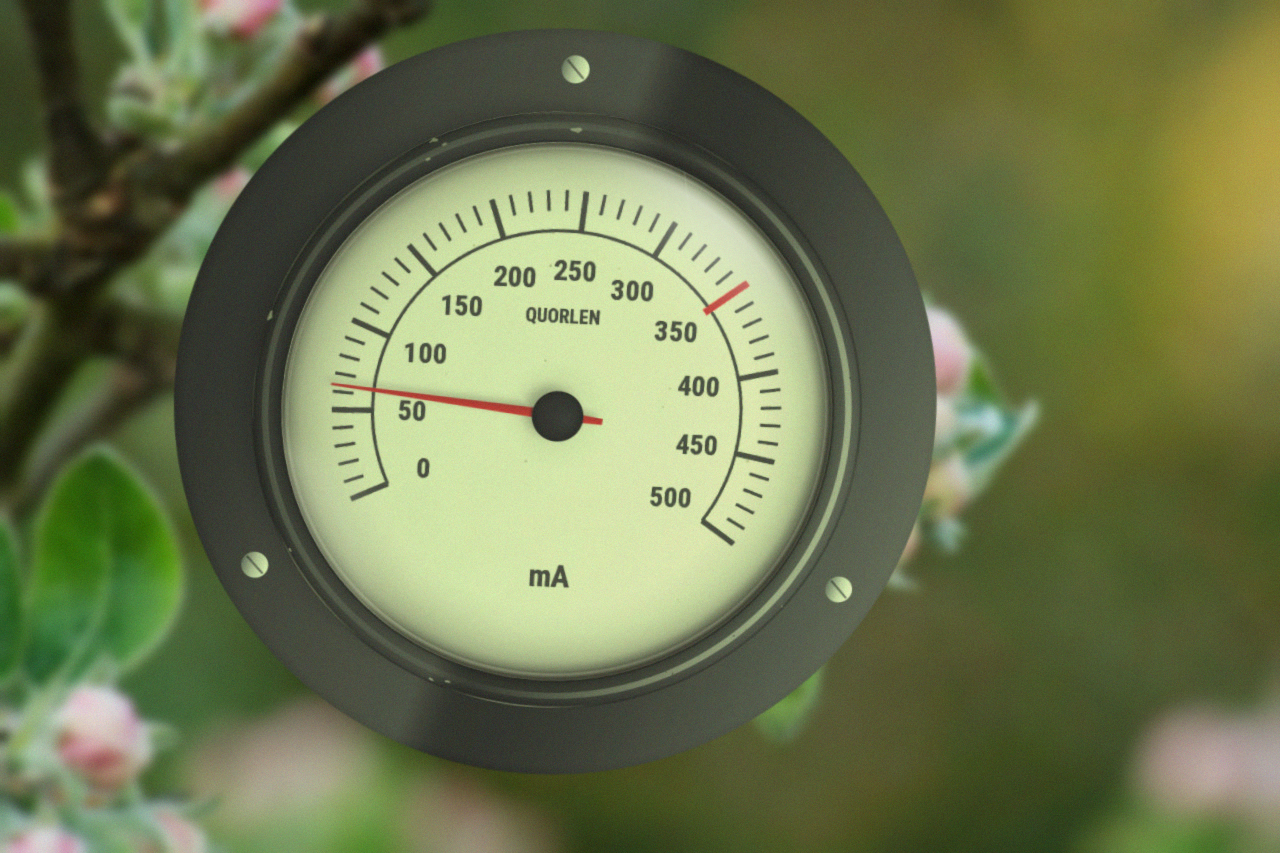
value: {"value": 65, "unit": "mA"}
